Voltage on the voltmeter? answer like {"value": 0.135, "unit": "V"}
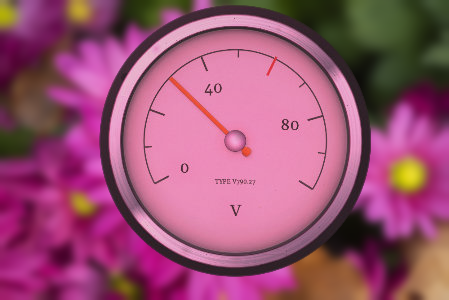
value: {"value": 30, "unit": "V"}
